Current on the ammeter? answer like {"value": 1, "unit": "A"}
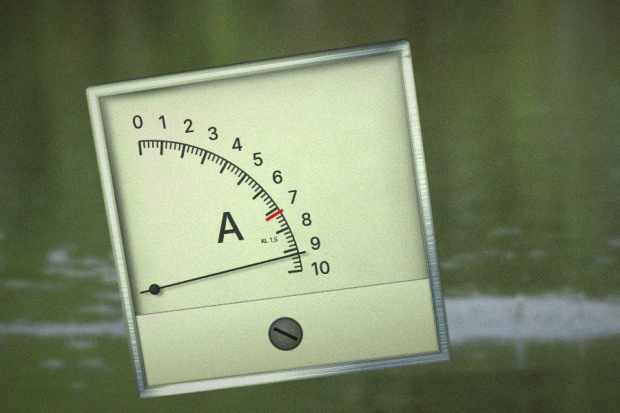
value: {"value": 9.2, "unit": "A"}
